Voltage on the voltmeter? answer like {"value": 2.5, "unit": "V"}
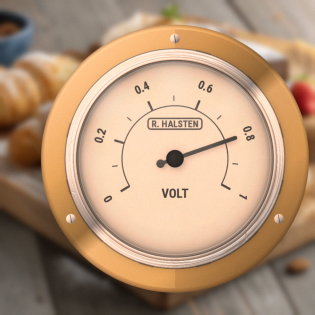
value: {"value": 0.8, "unit": "V"}
